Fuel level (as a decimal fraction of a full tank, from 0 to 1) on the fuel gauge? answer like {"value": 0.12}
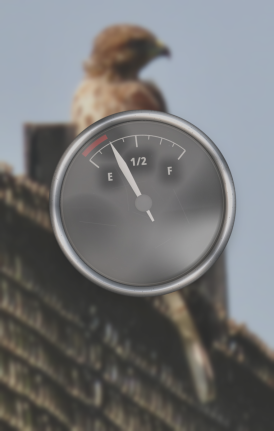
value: {"value": 0.25}
